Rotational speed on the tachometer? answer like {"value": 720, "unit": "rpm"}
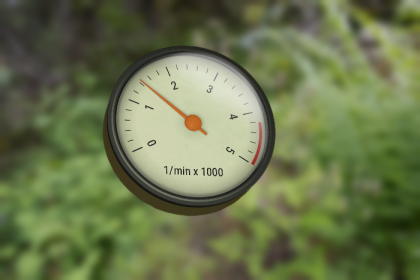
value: {"value": 1400, "unit": "rpm"}
